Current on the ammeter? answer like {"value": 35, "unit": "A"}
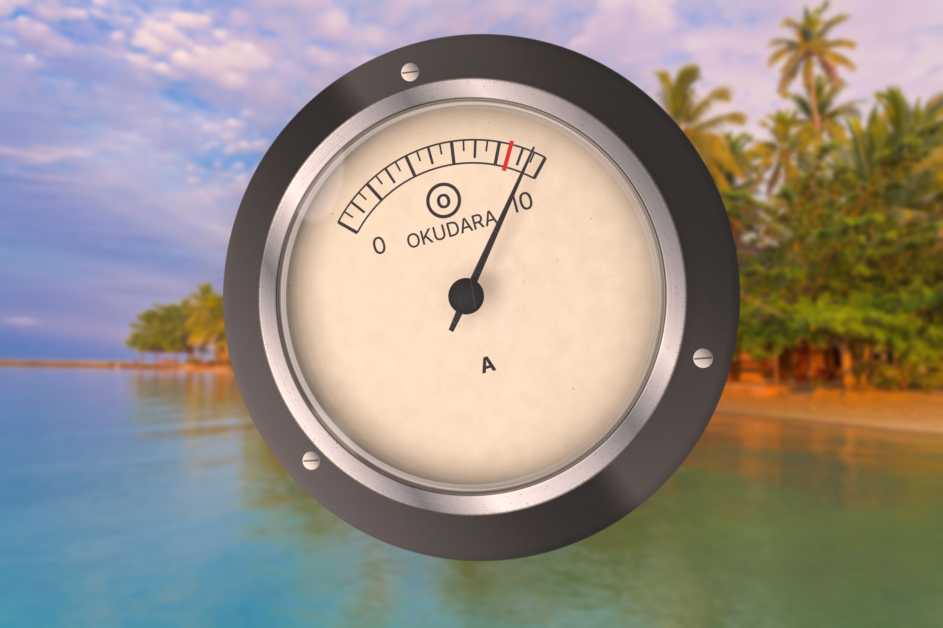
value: {"value": 9.5, "unit": "A"}
